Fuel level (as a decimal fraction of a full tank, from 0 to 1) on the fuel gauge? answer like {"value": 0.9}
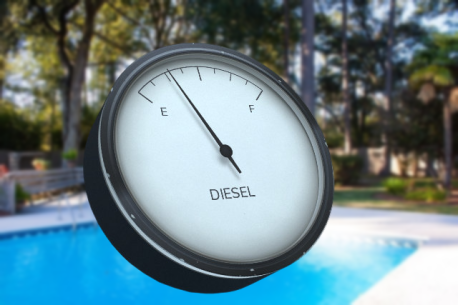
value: {"value": 0.25}
